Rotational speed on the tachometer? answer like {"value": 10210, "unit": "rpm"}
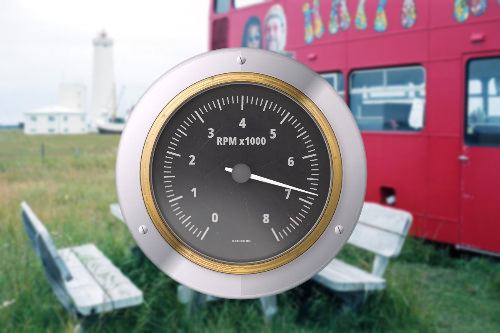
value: {"value": 6800, "unit": "rpm"}
